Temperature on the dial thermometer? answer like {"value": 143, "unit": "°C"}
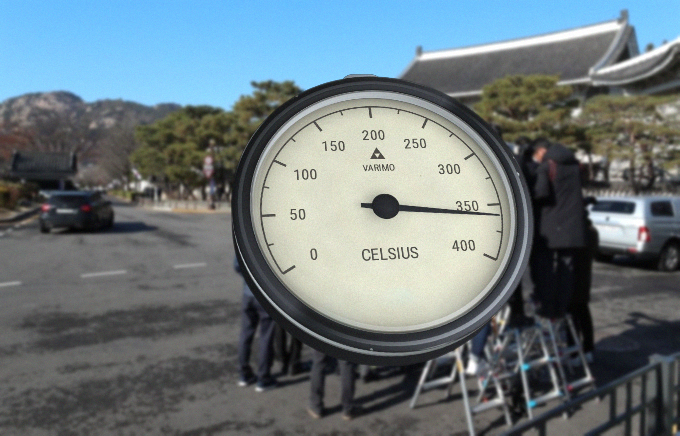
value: {"value": 362.5, "unit": "°C"}
